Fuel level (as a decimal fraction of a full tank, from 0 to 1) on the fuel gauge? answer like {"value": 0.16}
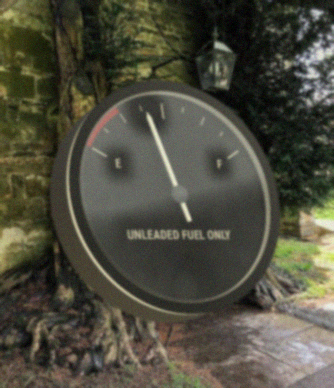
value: {"value": 0.375}
